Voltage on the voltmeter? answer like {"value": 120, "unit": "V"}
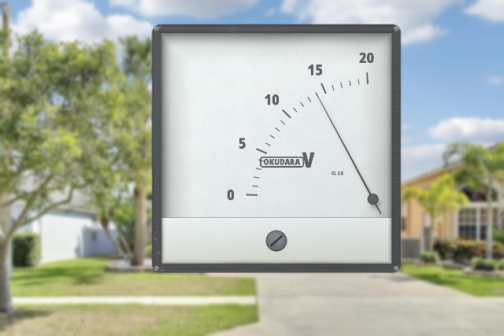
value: {"value": 14, "unit": "V"}
